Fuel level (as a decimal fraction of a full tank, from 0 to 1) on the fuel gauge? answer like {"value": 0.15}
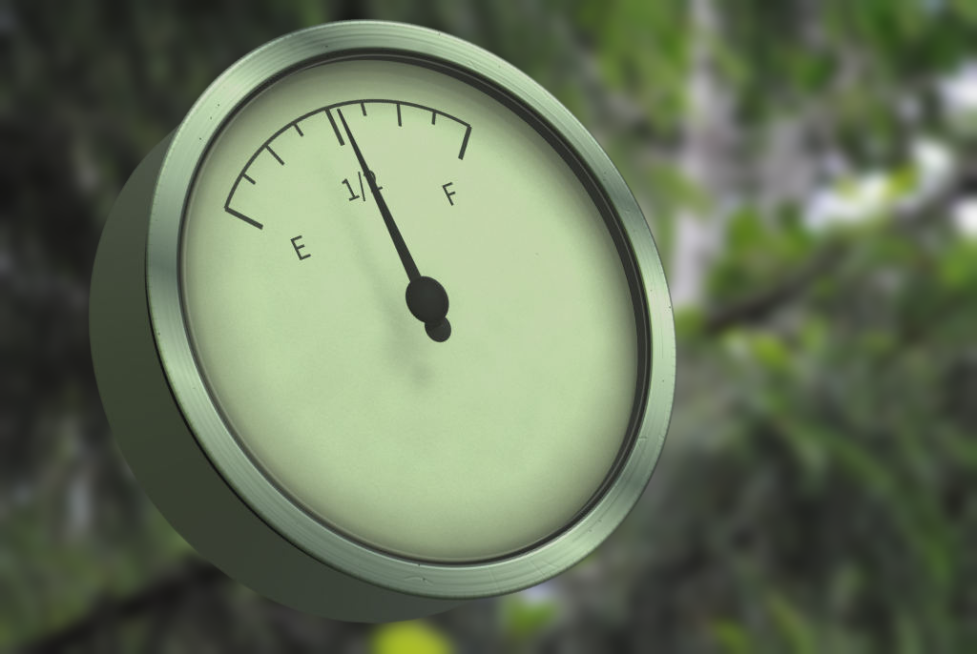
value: {"value": 0.5}
